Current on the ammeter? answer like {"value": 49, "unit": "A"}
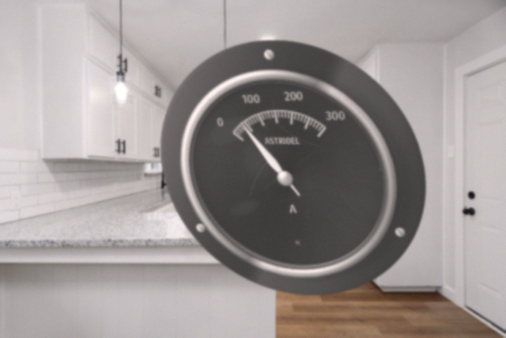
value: {"value": 50, "unit": "A"}
